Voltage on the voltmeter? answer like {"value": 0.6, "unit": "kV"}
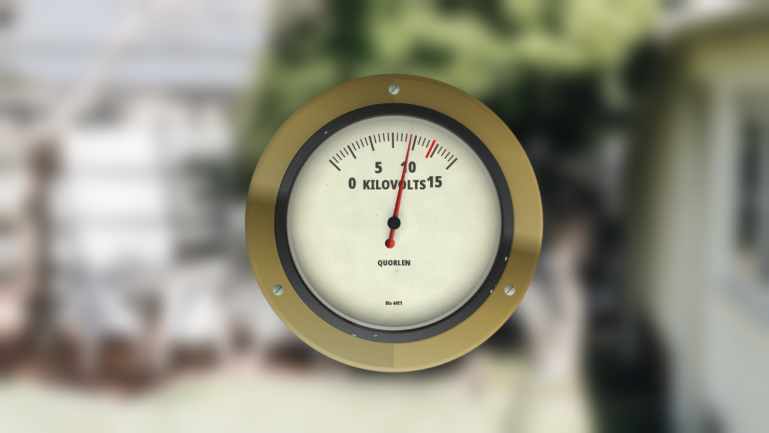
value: {"value": 9.5, "unit": "kV"}
